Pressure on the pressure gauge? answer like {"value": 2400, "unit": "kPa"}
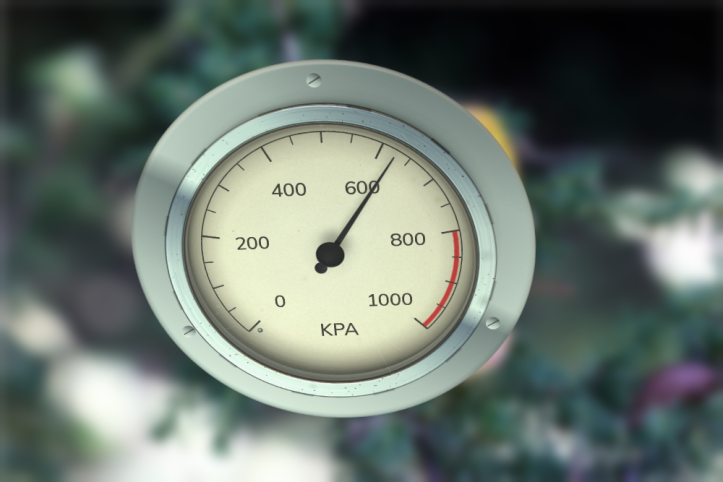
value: {"value": 625, "unit": "kPa"}
